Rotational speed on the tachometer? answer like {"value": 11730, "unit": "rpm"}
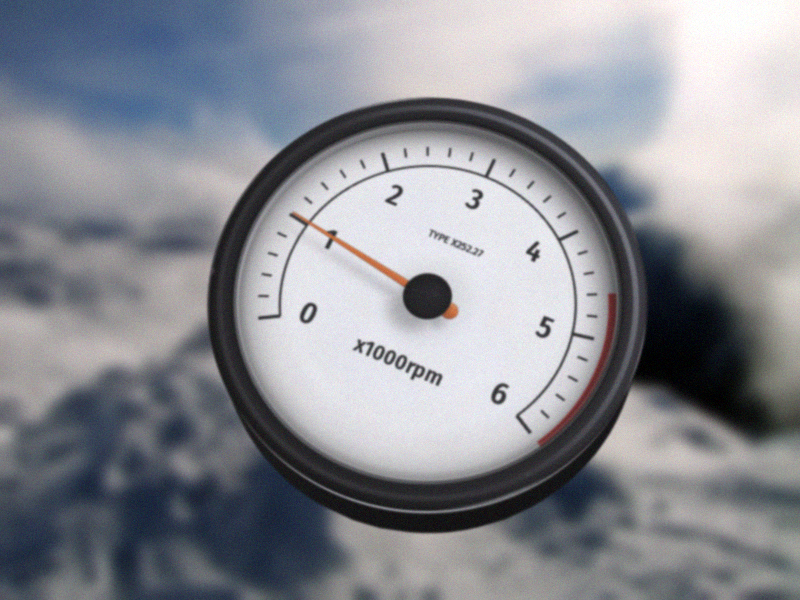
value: {"value": 1000, "unit": "rpm"}
